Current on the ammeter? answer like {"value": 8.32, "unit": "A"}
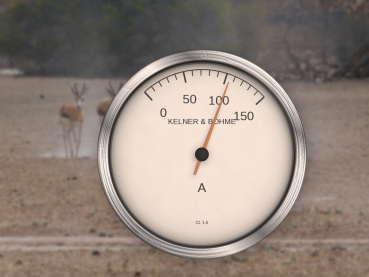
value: {"value": 105, "unit": "A"}
